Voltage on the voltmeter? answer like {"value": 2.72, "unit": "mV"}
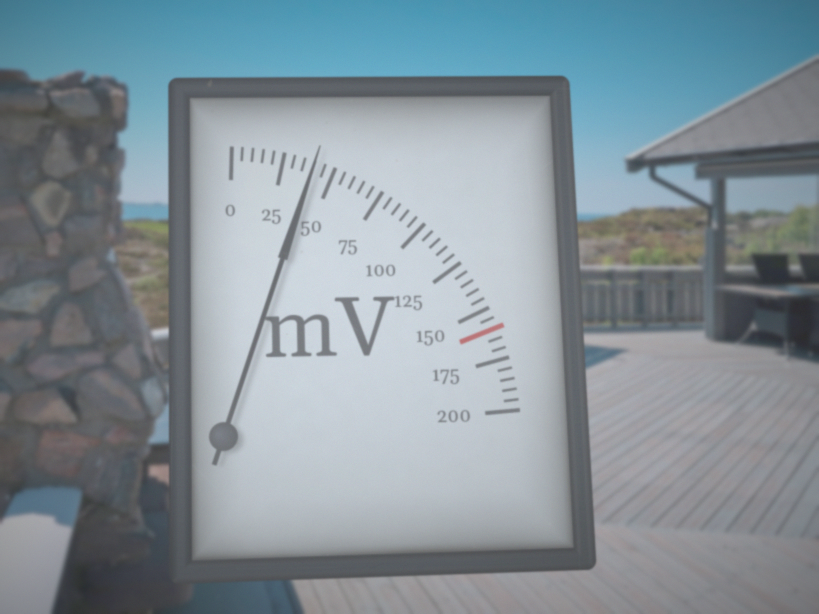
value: {"value": 40, "unit": "mV"}
